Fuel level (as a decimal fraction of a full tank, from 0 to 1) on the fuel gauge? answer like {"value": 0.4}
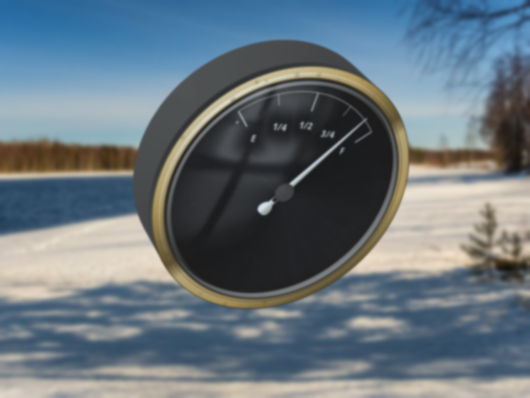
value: {"value": 0.875}
